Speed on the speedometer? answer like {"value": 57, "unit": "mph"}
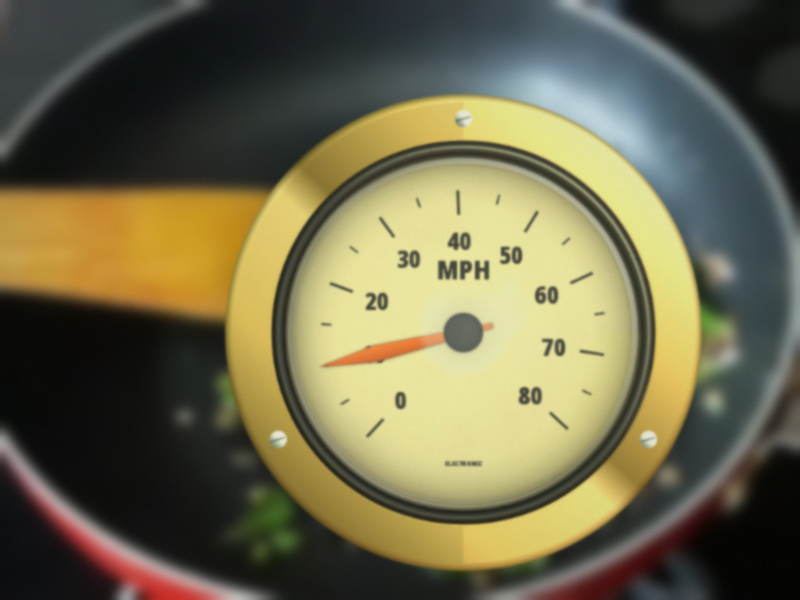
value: {"value": 10, "unit": "mph"}
